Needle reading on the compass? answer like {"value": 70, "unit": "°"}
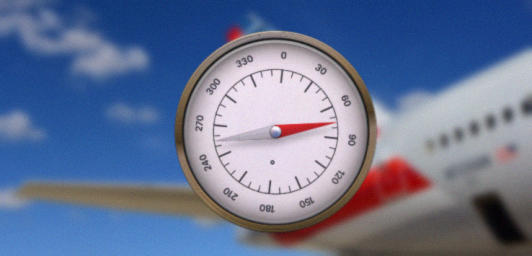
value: {"value": 75, "unit": "°"}
